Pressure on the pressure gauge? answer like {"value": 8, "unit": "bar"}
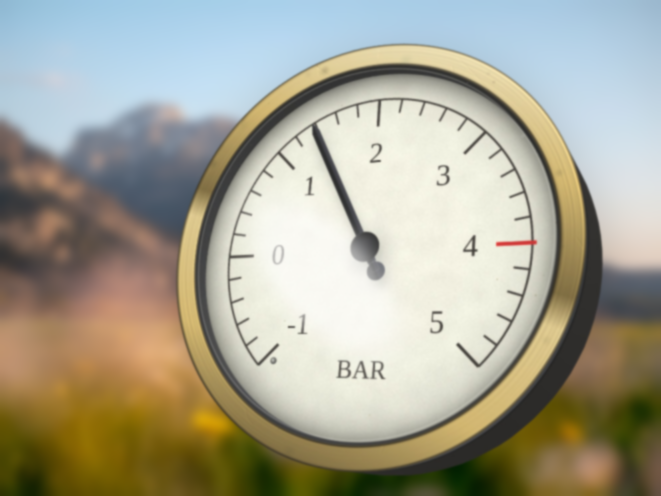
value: {"value": 1.4, "unit": "bar"}
